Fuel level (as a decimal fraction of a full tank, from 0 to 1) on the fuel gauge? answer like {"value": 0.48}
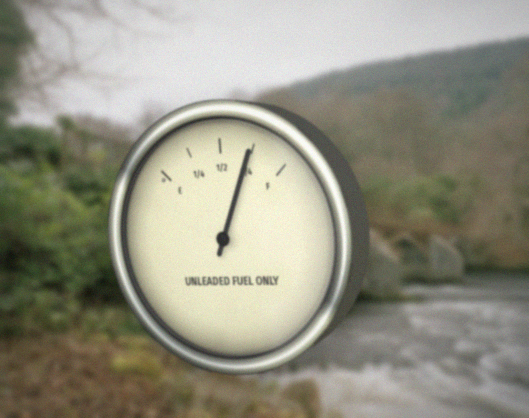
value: {"value": 0.75}
